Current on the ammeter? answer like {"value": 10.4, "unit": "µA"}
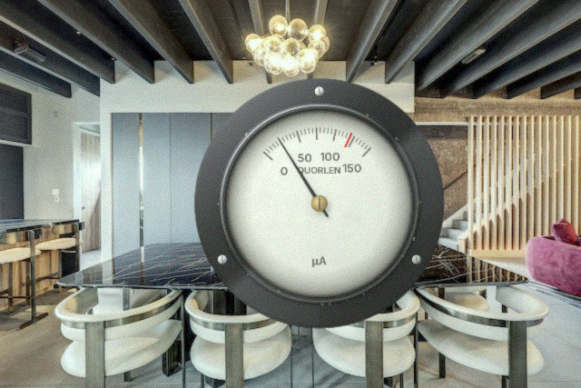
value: {"value": 25, "unit": "µA"}
